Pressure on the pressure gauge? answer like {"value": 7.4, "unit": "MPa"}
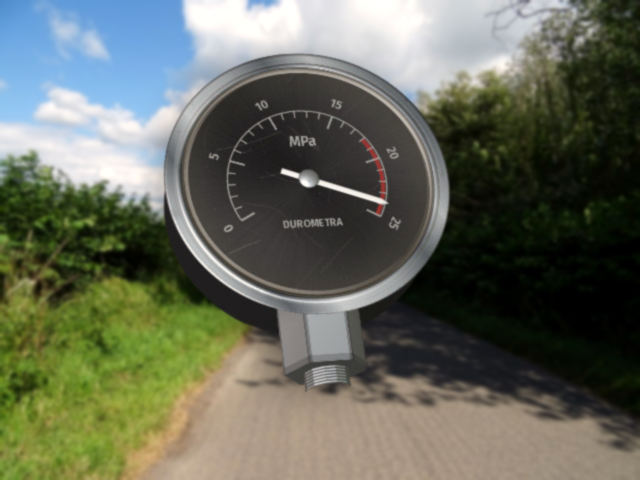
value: {"value": 24, "unit": "MPa"}
